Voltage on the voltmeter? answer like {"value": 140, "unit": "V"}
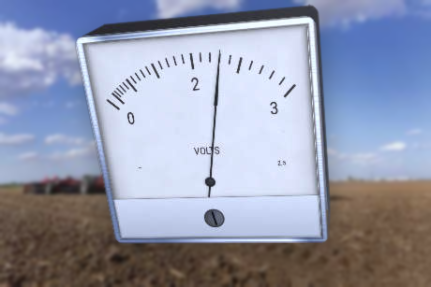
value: {"value": 2.3, "unit": "V"}
